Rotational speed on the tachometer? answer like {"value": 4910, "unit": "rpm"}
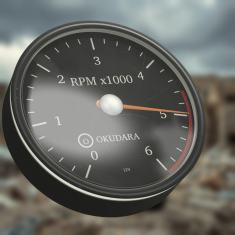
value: {"value": 5000, "unit": "rpm"}
